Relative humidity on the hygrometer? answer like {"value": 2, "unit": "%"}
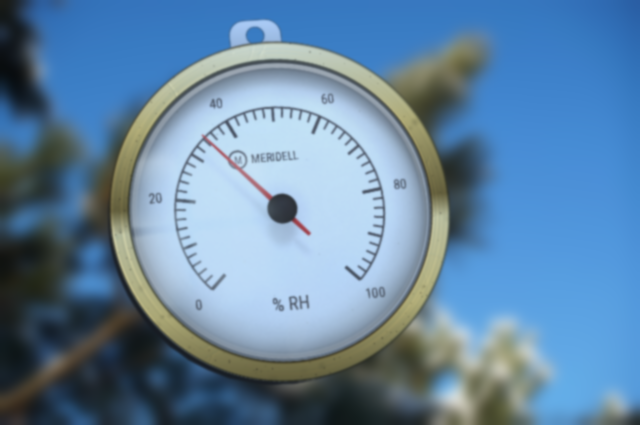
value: {"value": 34, "unit": "%"}
